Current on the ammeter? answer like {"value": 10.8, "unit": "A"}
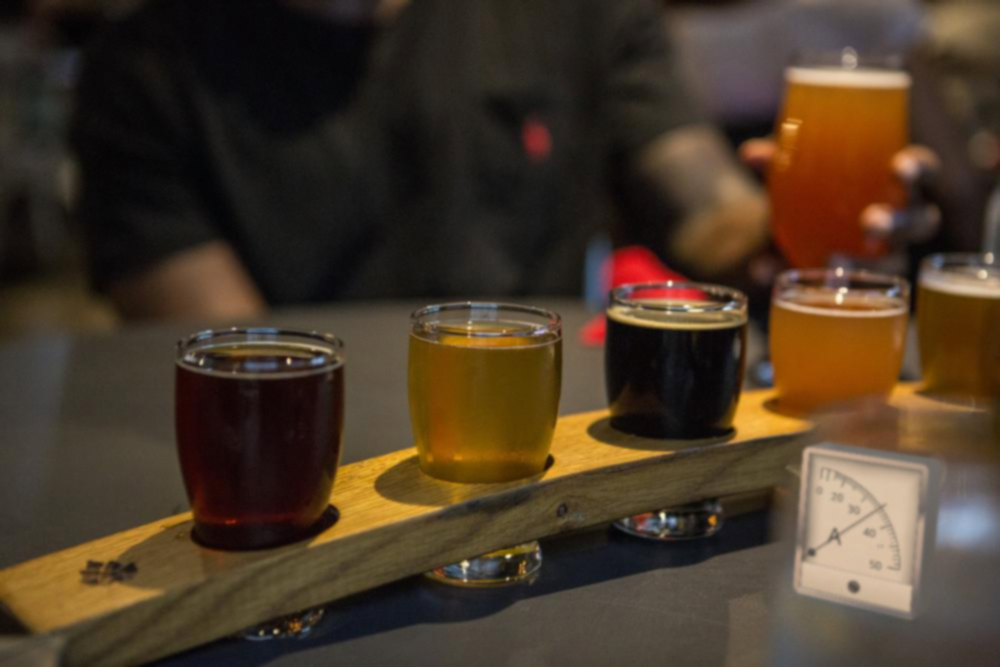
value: {"value": 35, "unit": "A"}
